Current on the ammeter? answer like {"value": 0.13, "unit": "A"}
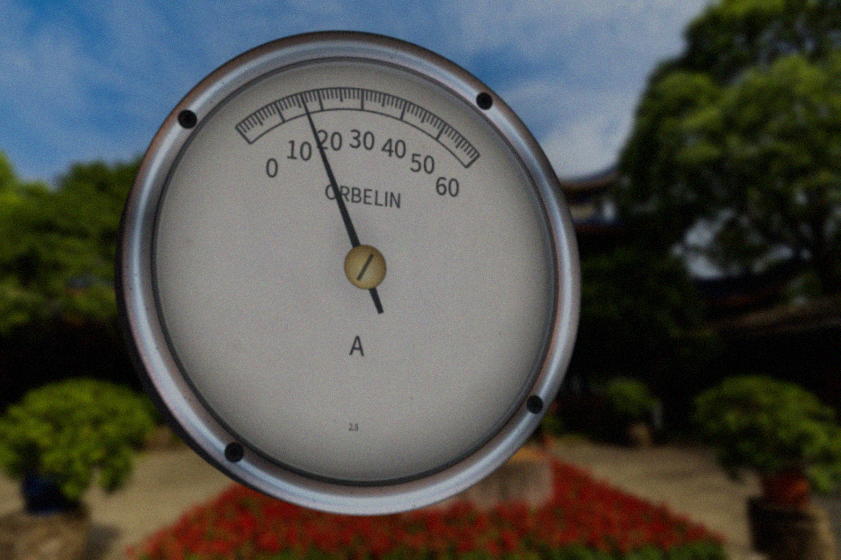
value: {"value": 15, "unit": "A"}
